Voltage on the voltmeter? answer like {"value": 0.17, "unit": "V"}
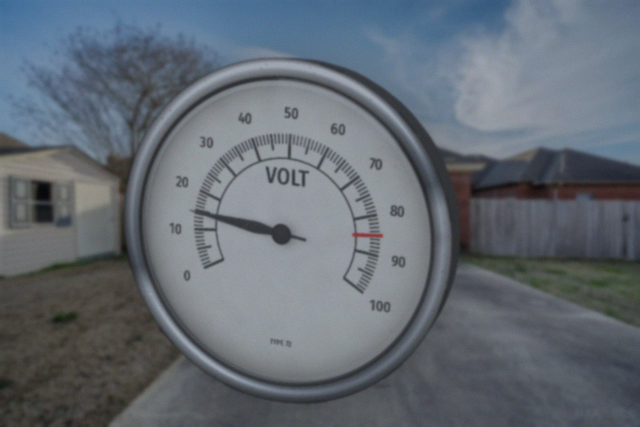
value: {"value": 15, "unit": "V"}
